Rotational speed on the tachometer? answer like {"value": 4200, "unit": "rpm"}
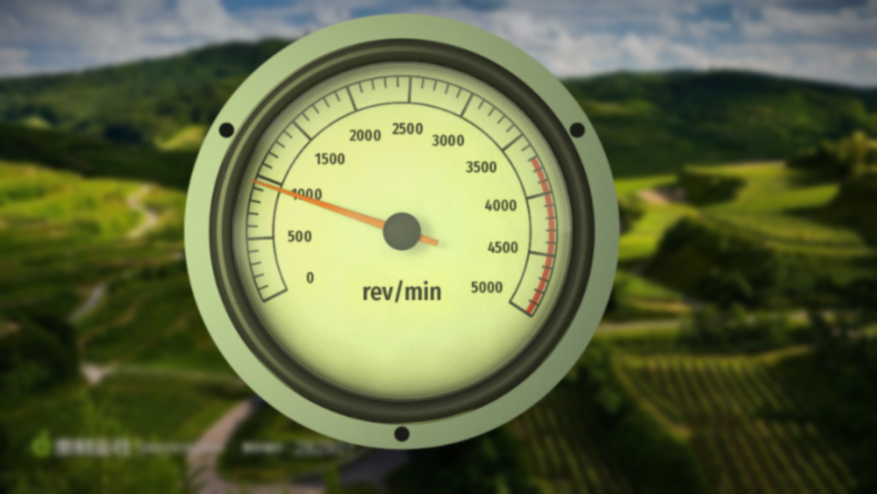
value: {"value": 950, "unit": "rpm"}
